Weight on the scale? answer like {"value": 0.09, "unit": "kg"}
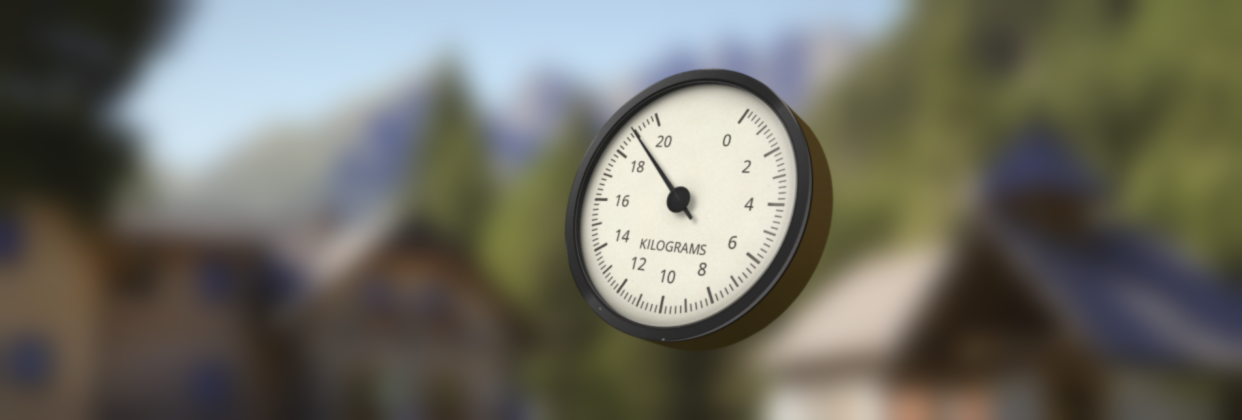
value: {"value": 19, "unit": "kg"}
